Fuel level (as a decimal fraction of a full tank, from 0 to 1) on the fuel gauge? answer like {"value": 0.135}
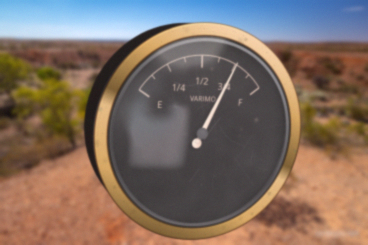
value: {"value": 0.75}
